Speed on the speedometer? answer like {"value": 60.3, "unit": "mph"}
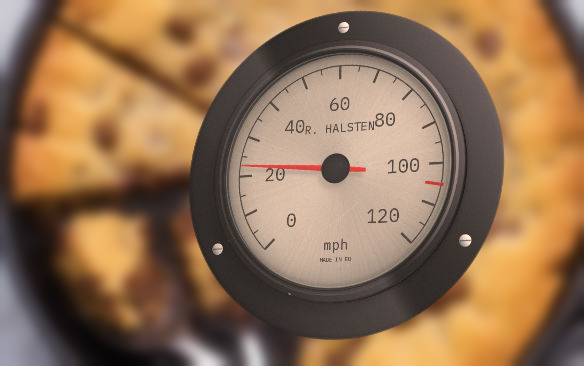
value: {"value": 22.5, "unit": "mph"}
